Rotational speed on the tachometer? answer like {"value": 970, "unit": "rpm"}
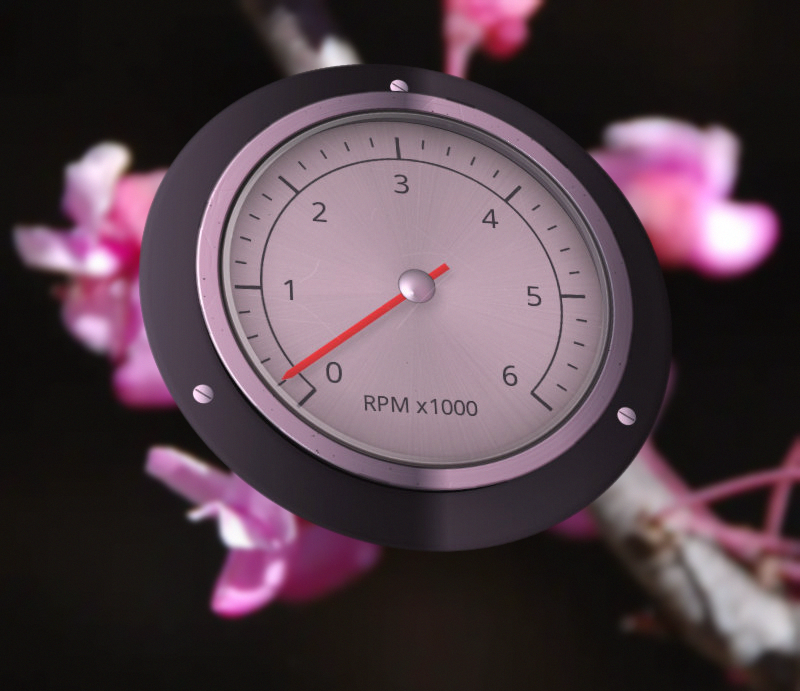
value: {"value": 200, "unit": "rpm"}
